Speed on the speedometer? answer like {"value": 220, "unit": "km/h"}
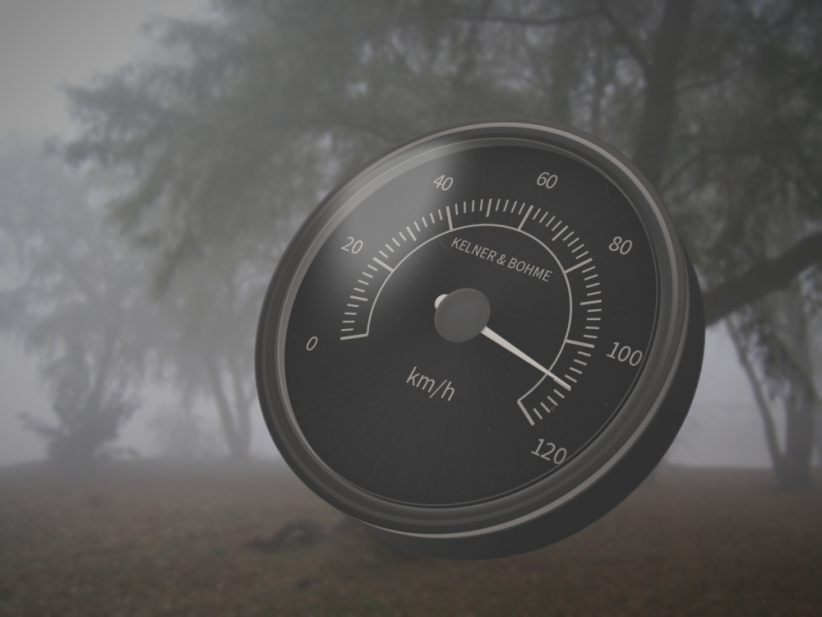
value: {"value": 110, "unit": "km/h"}
